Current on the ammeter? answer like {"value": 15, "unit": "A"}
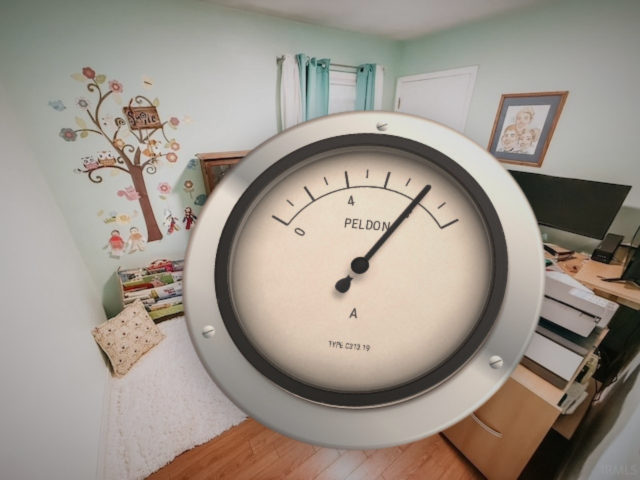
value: {"value": 8, "unit": "A"}
